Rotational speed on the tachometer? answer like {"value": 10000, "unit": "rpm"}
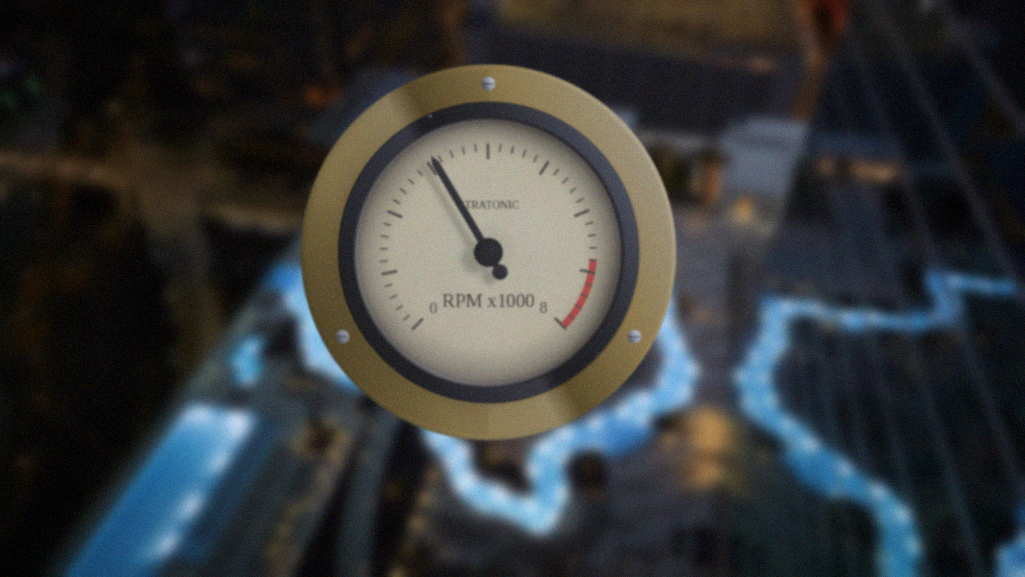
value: {"value": 3100, "unit": "rpm"}
